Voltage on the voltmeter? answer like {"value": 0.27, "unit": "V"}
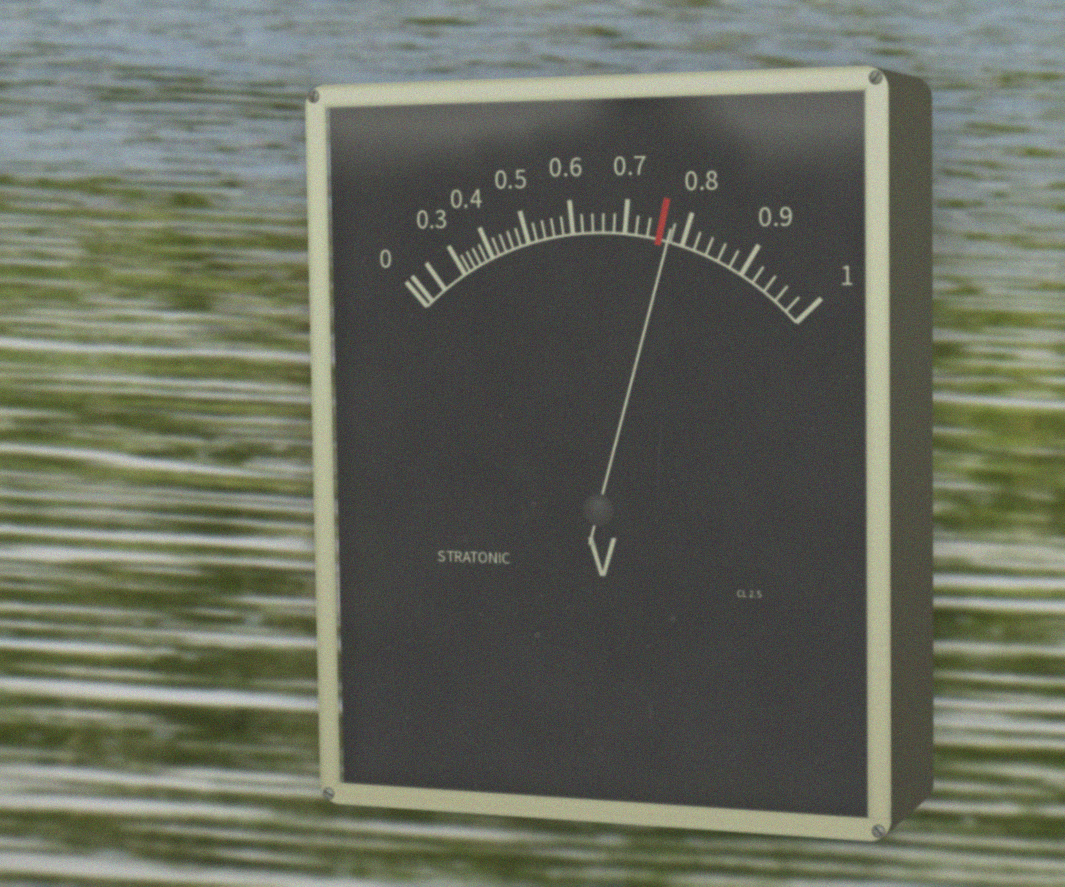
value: {"value": 0.78, "unit": "V"}
